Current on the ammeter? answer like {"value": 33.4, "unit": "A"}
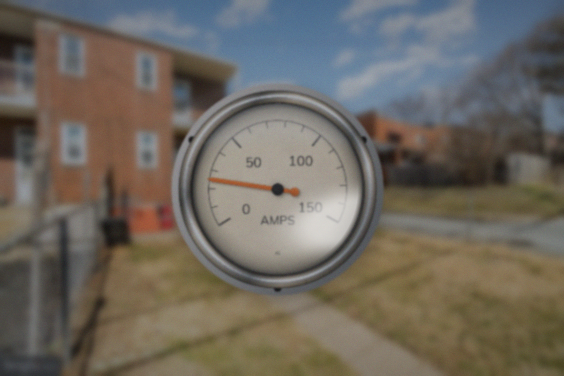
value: {"value": 25, "unit": "A"}
